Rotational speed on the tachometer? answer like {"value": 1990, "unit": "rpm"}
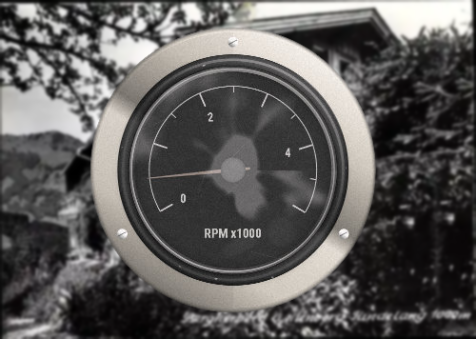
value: {"value": 500, "unit": "rpm"}
